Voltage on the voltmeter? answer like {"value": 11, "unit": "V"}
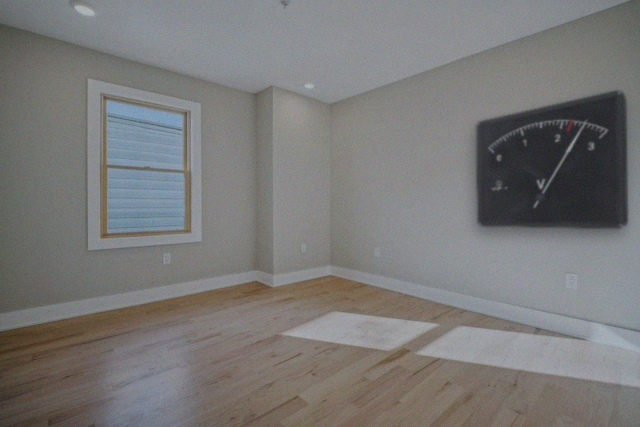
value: {"value": 2.5, "unit": "V"}
